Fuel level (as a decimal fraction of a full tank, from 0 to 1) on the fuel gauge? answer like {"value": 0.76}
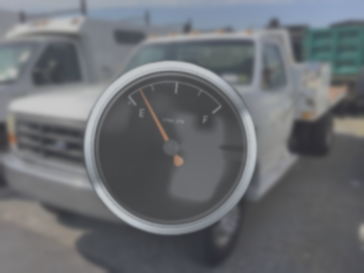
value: {"value": 0.125}
